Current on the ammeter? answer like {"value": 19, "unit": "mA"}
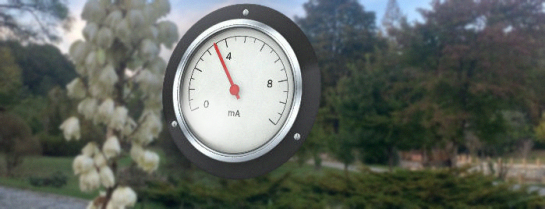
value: {"value": 3.5, "unit": "mA"}
